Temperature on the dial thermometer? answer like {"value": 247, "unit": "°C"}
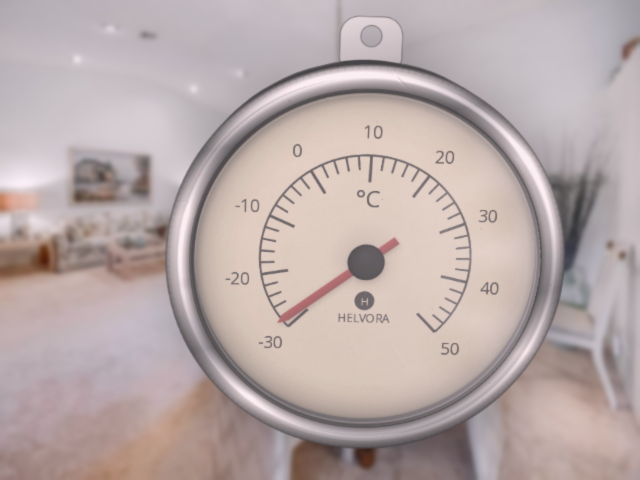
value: {"value": -28, "unit": "°C"}
